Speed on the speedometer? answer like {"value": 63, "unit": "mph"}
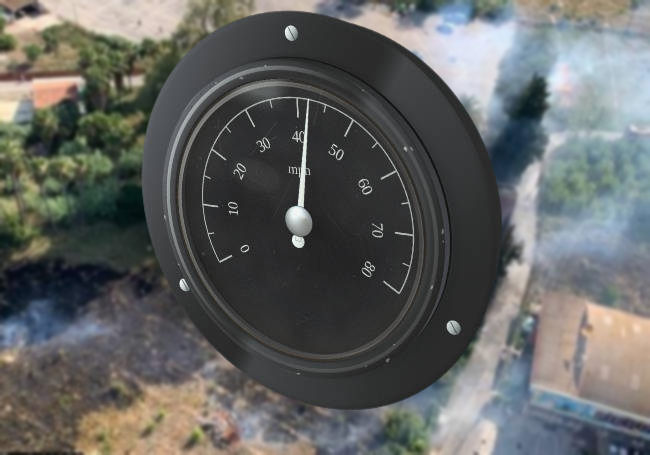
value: {"value": 42.5, "unit": "mph"}
